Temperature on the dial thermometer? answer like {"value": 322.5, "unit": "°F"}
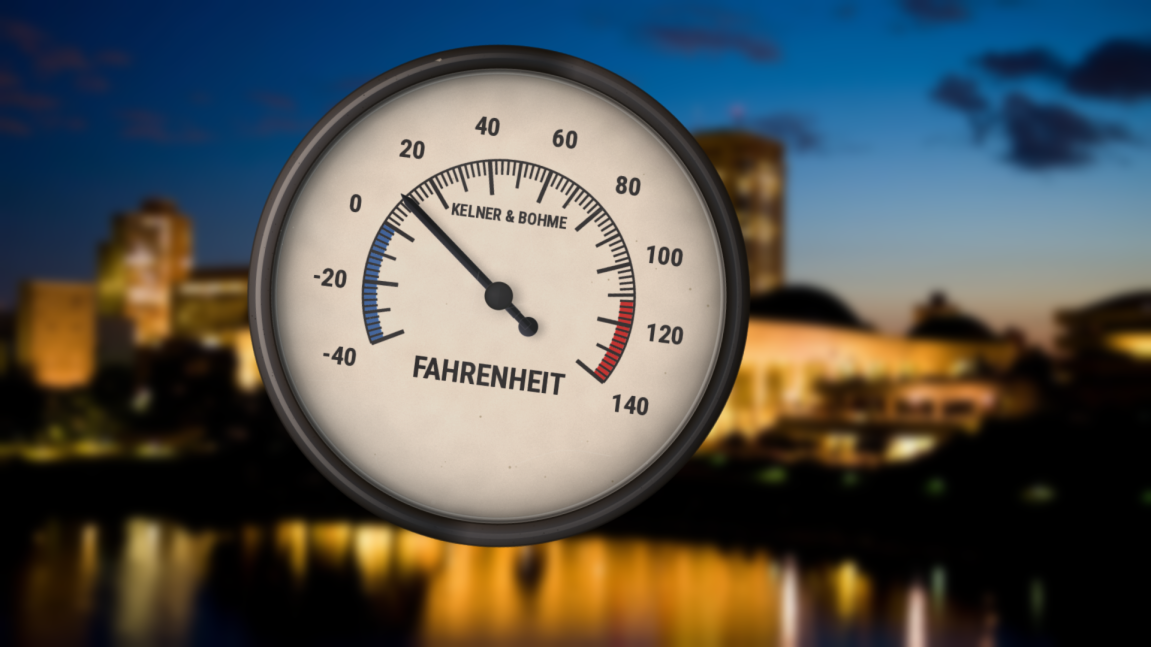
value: {"value": 10, "unit": "°F"}
